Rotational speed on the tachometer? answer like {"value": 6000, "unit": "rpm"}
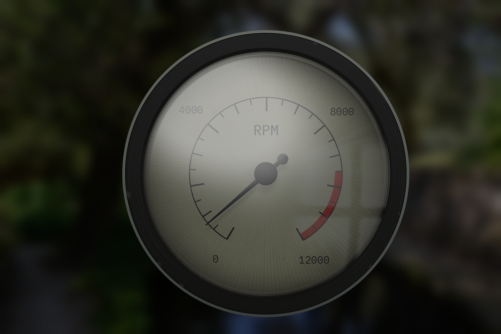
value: {"value": 750, "unit": "rpm"}
